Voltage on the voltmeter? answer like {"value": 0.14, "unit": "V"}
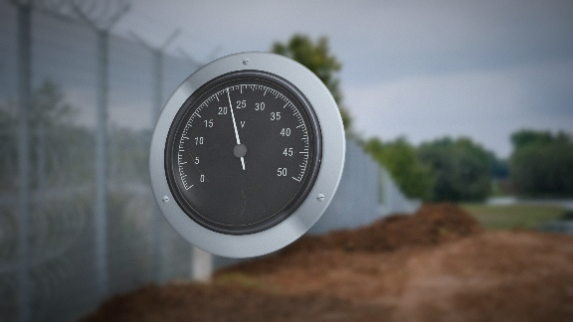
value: {"value": 22.5, "unit": "V"}
